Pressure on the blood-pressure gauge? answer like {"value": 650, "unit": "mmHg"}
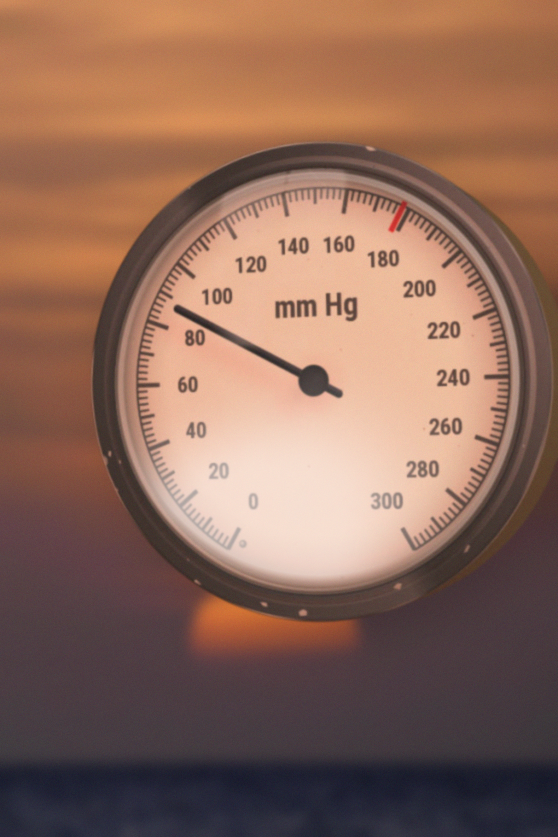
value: {"value": 88, "unit": "mmHg"}
